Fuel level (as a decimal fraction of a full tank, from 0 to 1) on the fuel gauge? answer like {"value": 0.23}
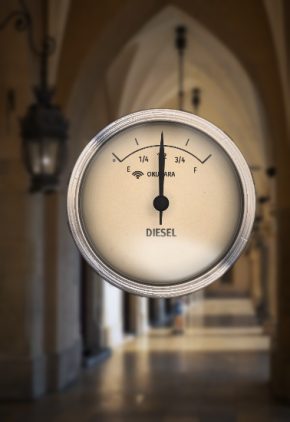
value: {"value": 0.5}
